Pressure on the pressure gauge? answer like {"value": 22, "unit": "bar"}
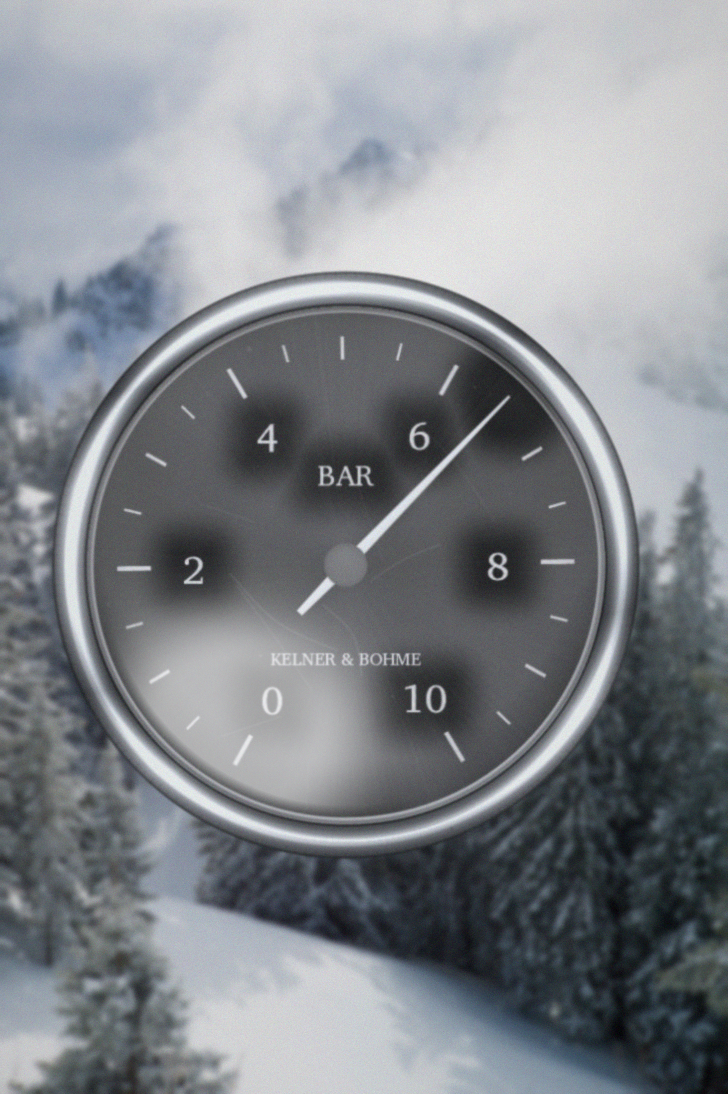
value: {"value": 6.5, "unit": "bar"}
